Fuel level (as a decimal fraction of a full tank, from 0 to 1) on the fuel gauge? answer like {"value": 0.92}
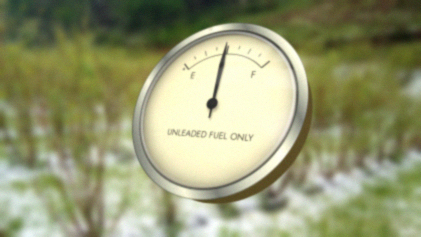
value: {"value": 0.5}
